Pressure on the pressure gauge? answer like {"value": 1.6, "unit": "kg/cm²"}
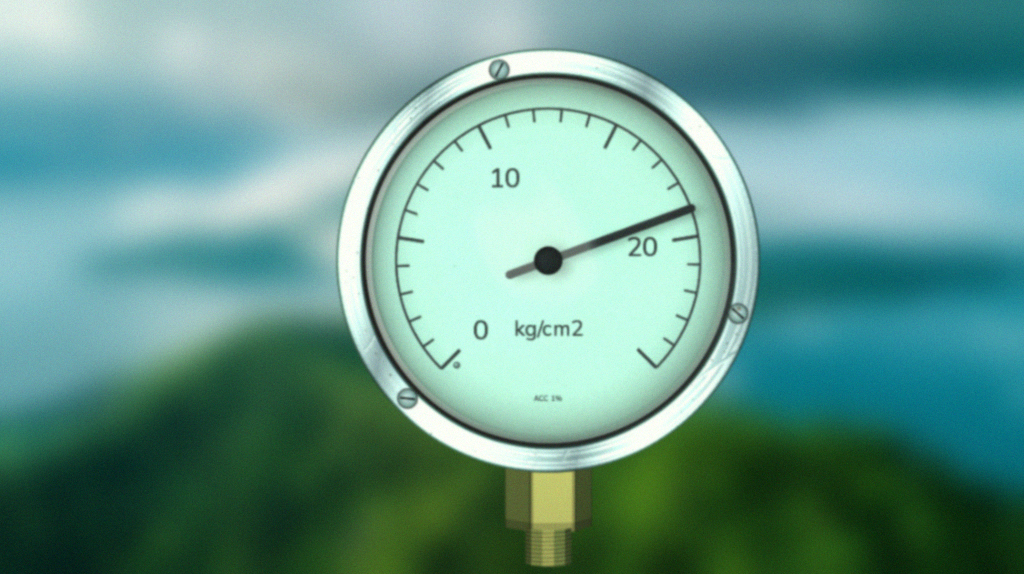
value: {"value": 19, "unit": "kg/cm²"}
